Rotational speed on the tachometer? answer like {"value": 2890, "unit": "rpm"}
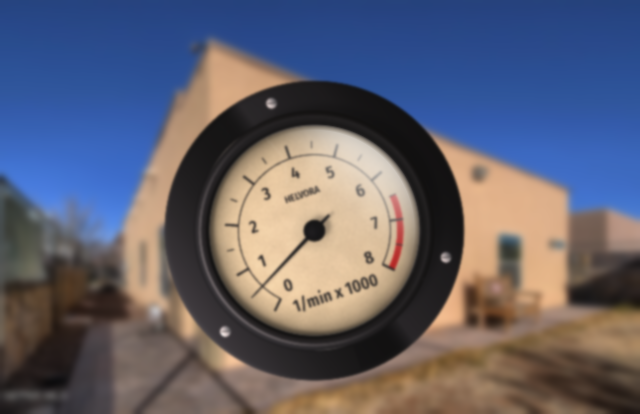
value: {"value": 500, "unit": "rpm"}
